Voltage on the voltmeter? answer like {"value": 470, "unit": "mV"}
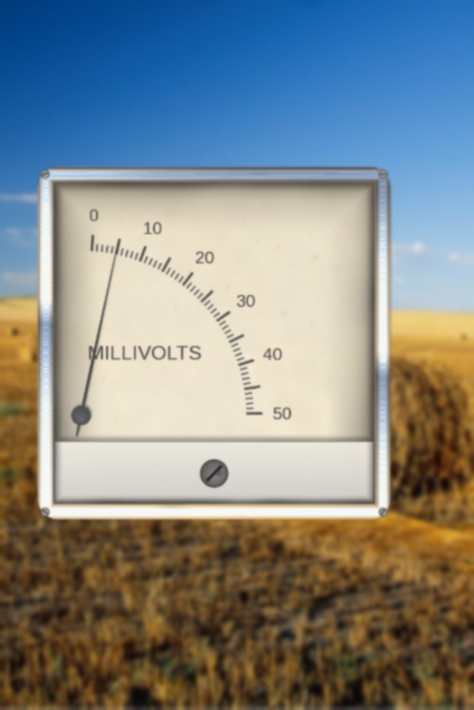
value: {"value": 5, "unit": "mV"}
